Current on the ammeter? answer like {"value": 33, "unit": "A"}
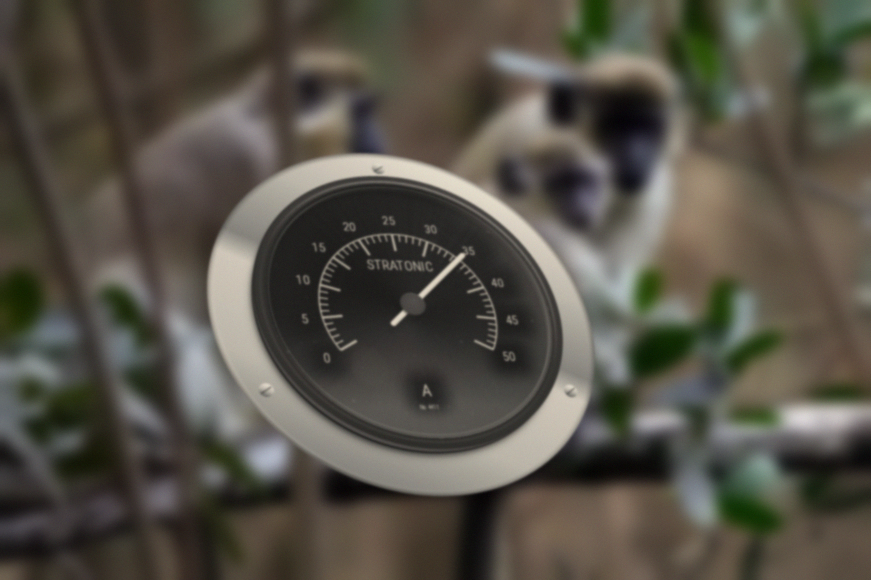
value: {"value": 35, "unit": "A"}
